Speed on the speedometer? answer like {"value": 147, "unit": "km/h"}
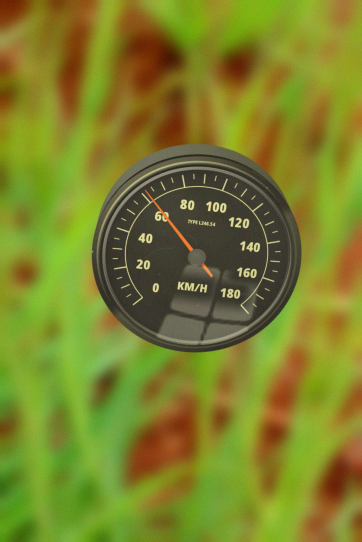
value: {"value": 62.5, "unit": "km/h"}
